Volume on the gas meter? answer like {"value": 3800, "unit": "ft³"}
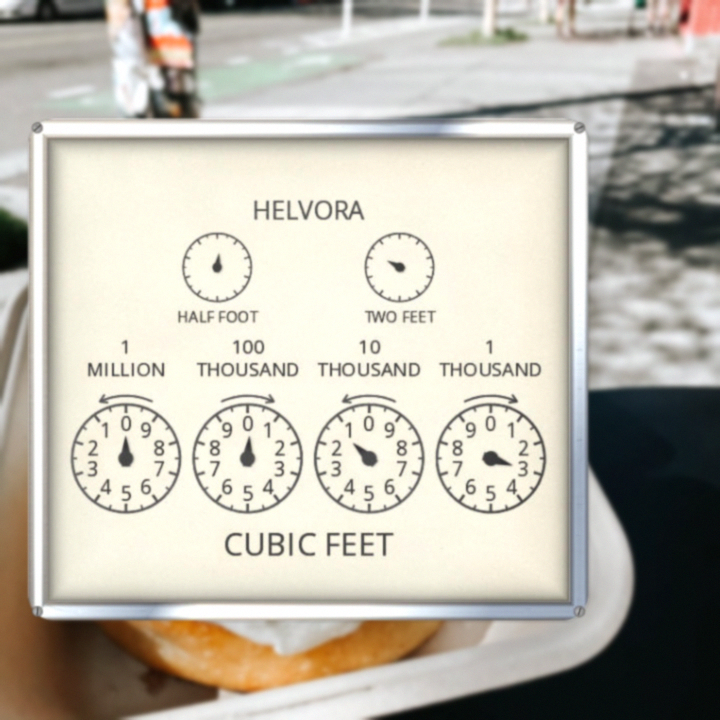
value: {"value": 1300, "unit": "ft³"}
